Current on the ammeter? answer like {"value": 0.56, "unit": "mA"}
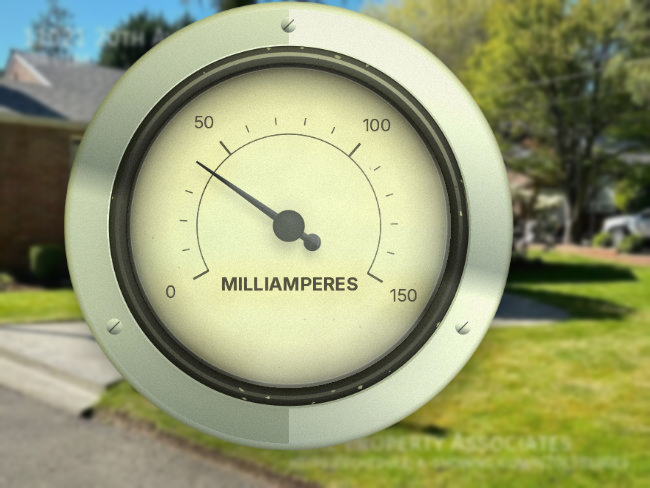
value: {"value": 40, "unit": "mA"}
